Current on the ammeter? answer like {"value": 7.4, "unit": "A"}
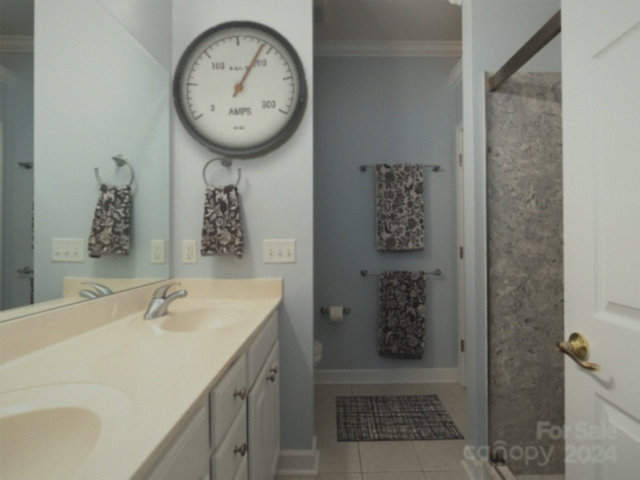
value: {"value": 190, "unit": "A"}
